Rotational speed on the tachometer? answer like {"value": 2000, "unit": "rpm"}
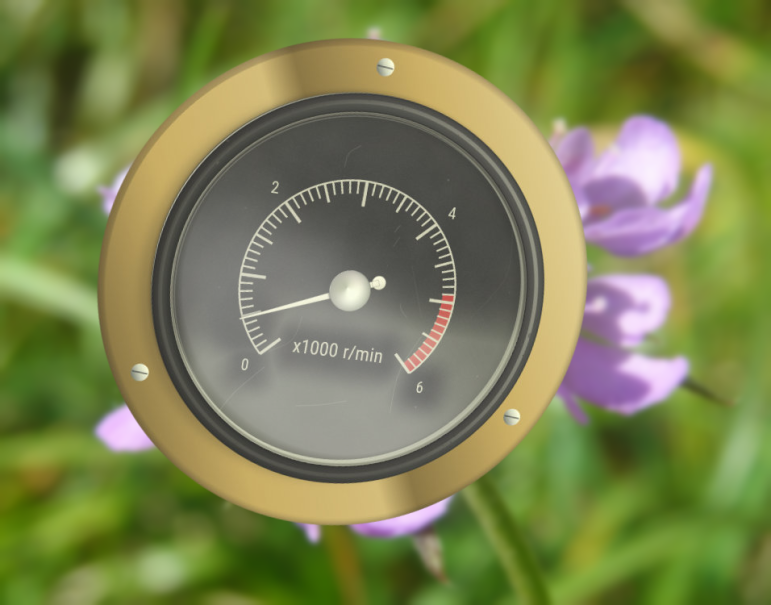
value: {"value": 500, "unit": "rpm"}
